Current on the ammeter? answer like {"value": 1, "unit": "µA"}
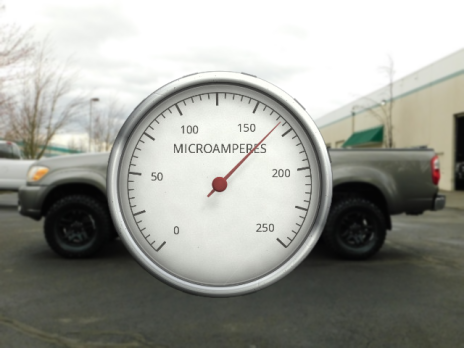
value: {"value": 167.5, "unit": "µA"}
